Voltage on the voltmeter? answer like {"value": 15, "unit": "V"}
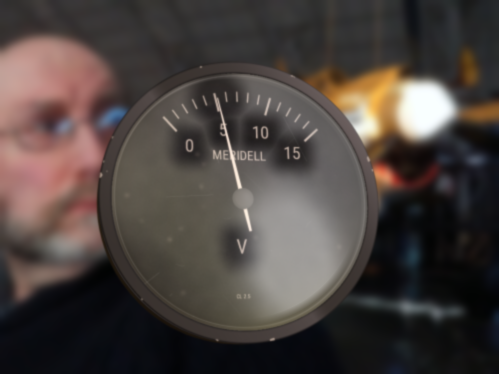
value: {"value": 5, "unit": "V"}
